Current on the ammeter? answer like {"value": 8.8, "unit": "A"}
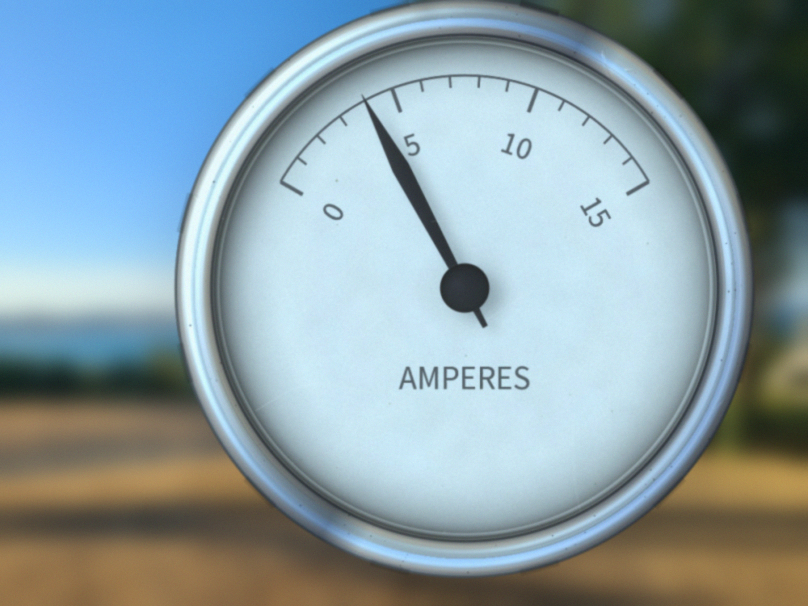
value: {"value": 4, "unit": "A"}
